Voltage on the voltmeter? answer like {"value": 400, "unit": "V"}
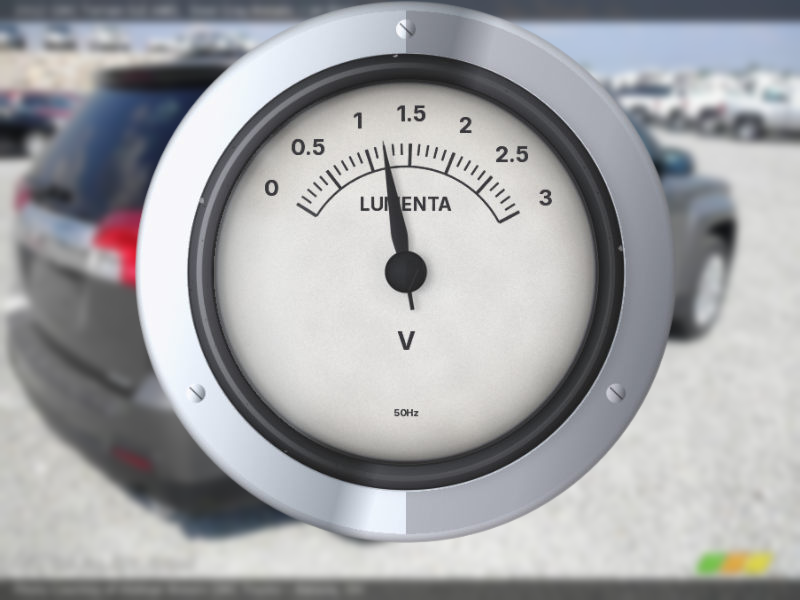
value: {"value": 1.2, "unit": "V"}
